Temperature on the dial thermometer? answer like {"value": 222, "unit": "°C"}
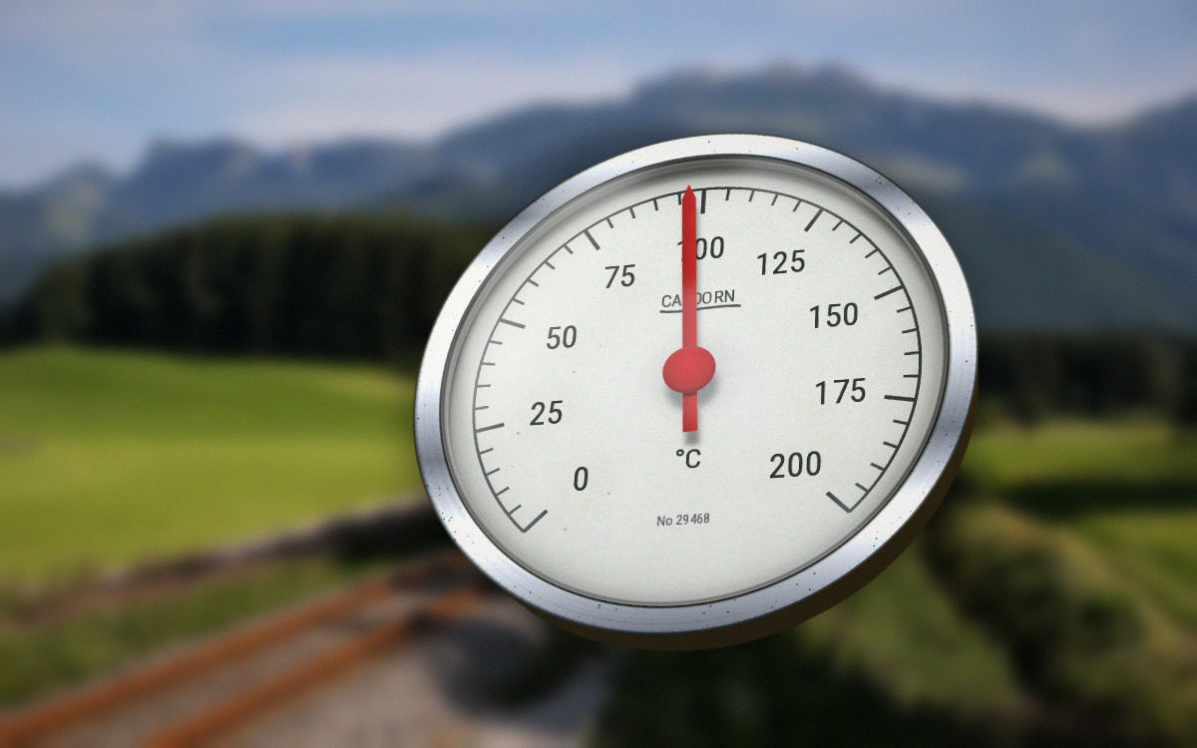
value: {"value": 97.5, "unit": "°C"}
